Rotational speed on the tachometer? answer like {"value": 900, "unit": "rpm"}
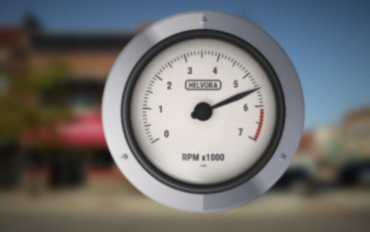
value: {"value": 5500, "unit": "rpm"}
